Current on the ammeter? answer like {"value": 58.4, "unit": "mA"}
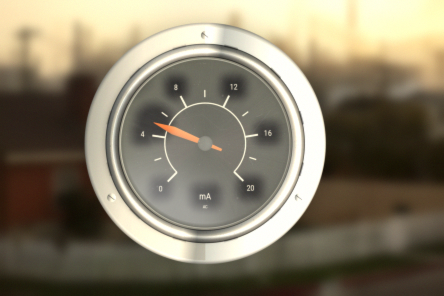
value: {"value": 5, "unit": "mA"}
